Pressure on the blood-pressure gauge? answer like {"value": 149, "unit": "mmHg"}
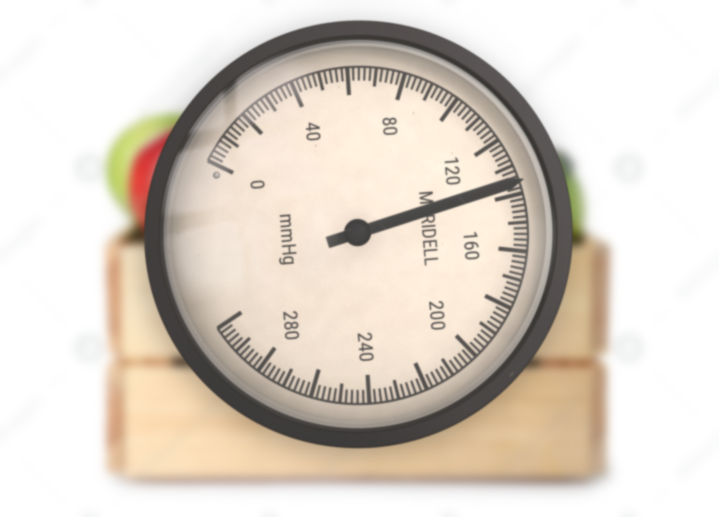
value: {"value": 136, "unit": "mmHg"}
